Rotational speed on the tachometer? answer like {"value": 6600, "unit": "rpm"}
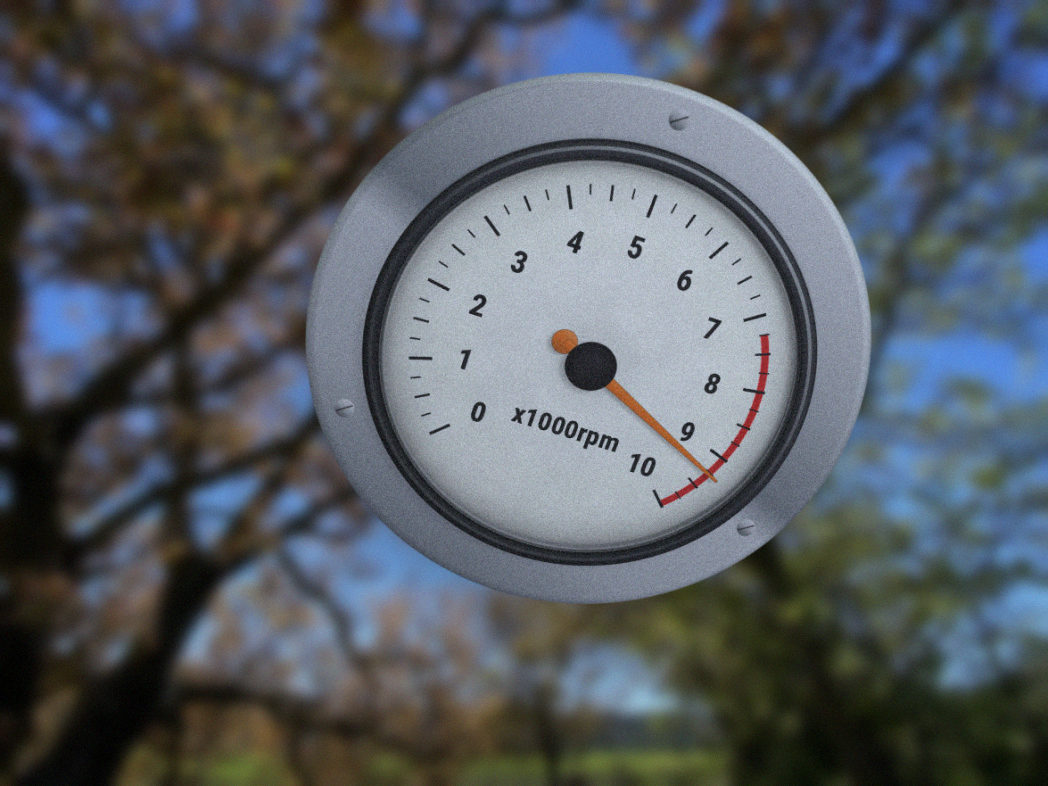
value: {"value": 9250, "unit": "rpm"}
